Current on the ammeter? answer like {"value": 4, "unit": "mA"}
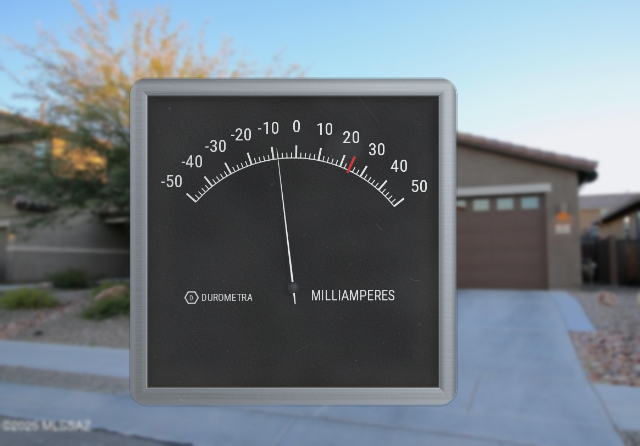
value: {"value": -8, "unit": "mA"}
